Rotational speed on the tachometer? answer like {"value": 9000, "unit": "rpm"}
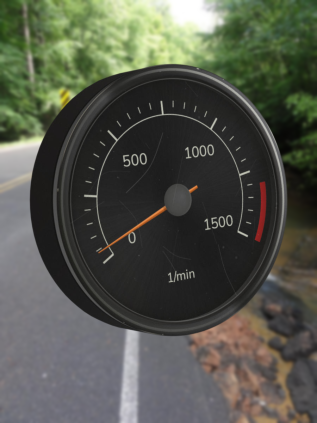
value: {"value": 50, "unit": "rpm"}
